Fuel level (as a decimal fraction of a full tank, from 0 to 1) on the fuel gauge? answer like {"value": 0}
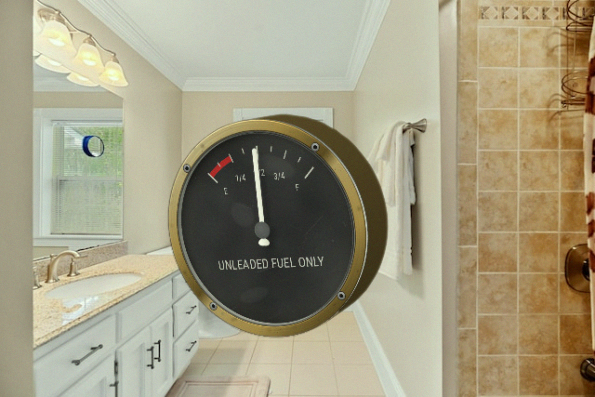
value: {"value": 0.5}
